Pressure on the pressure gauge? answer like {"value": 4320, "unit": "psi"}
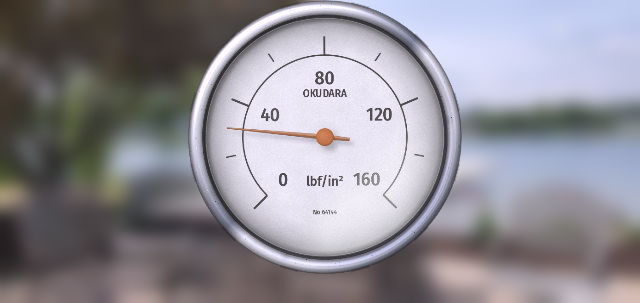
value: {"value": 30, "unit": "psi"}
